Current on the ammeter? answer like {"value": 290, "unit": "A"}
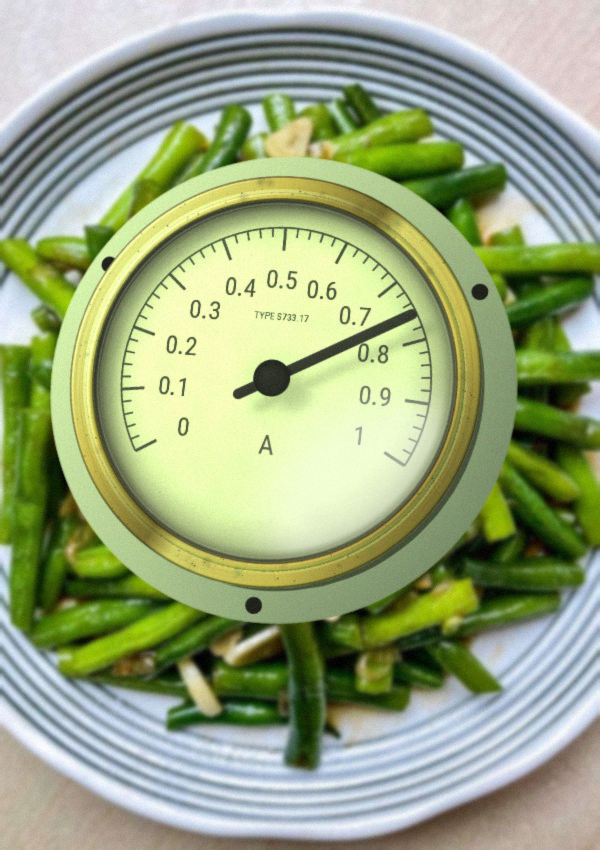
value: {"value": 0.76, "unit": "A"}
